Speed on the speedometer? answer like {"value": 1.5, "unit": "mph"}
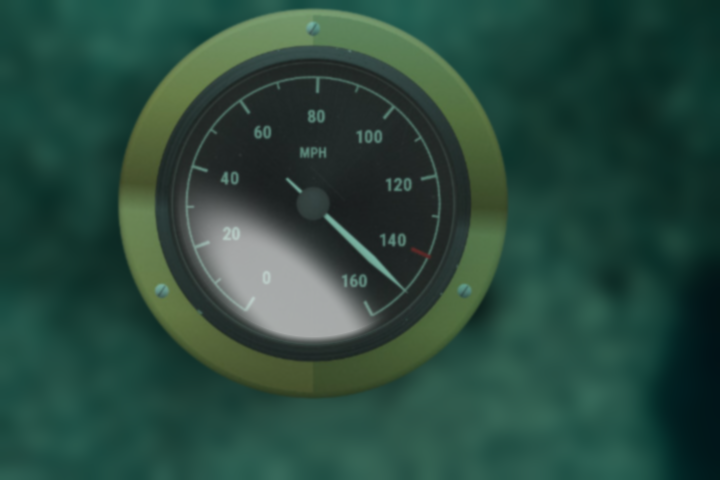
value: {"value": 150, "unit": "mph"}
